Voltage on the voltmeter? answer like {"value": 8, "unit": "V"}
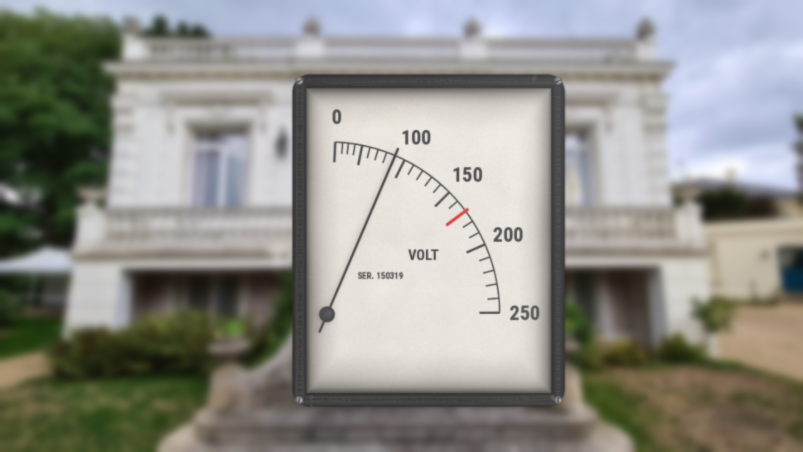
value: {"value": 90, "unit": "V"}
